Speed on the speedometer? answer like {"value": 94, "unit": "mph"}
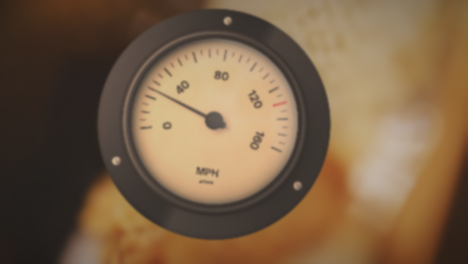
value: {"value": 25, "unit": "mph"}
